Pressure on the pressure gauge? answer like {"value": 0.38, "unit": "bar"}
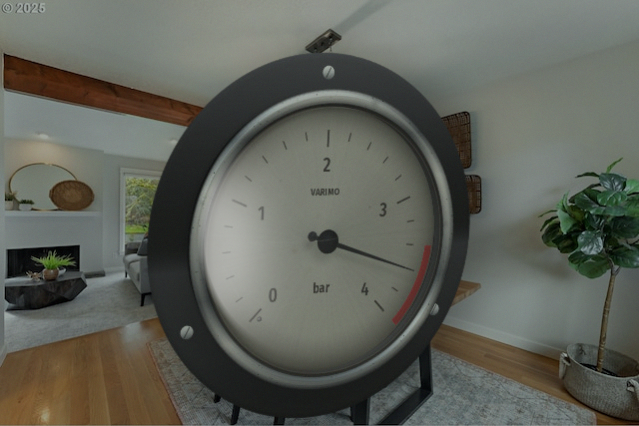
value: {"value": 3.6, "unit": "bar"}
